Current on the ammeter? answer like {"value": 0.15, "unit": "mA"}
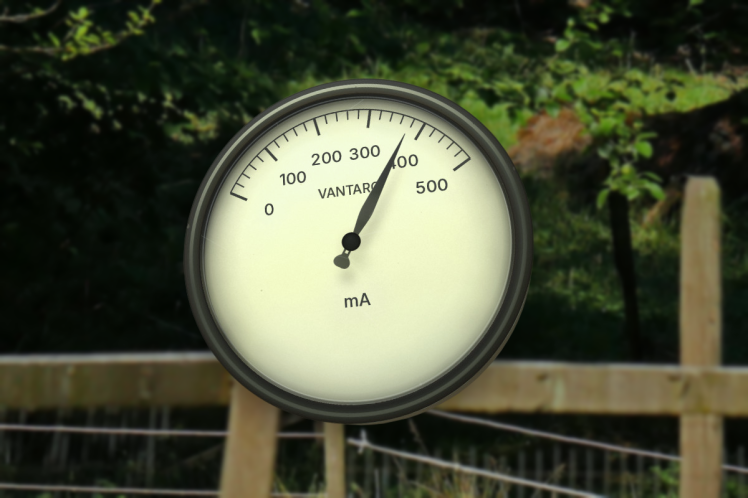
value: {"value": 380, "unit": "mA"}
